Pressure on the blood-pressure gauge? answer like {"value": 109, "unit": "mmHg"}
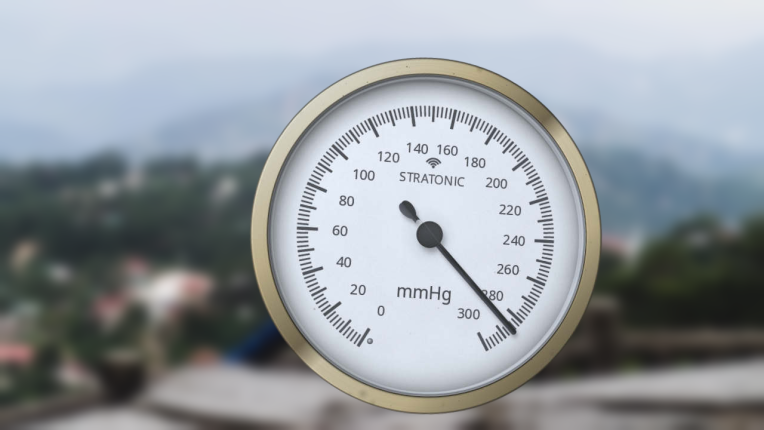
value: {"value": 286, "unit": "mmHg"}
